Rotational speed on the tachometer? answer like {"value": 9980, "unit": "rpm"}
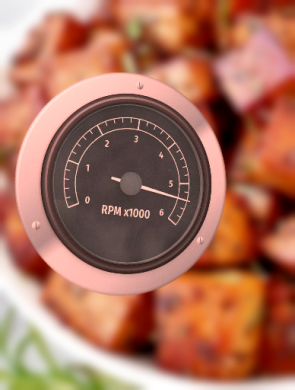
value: {"value": 5400, "unit": "rpm"}
